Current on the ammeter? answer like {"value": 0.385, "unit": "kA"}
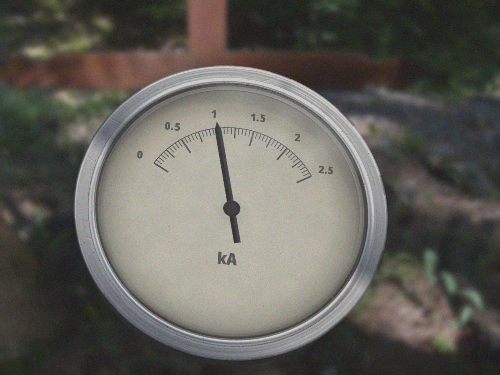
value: {"value": 1, "unit": "kA"}
